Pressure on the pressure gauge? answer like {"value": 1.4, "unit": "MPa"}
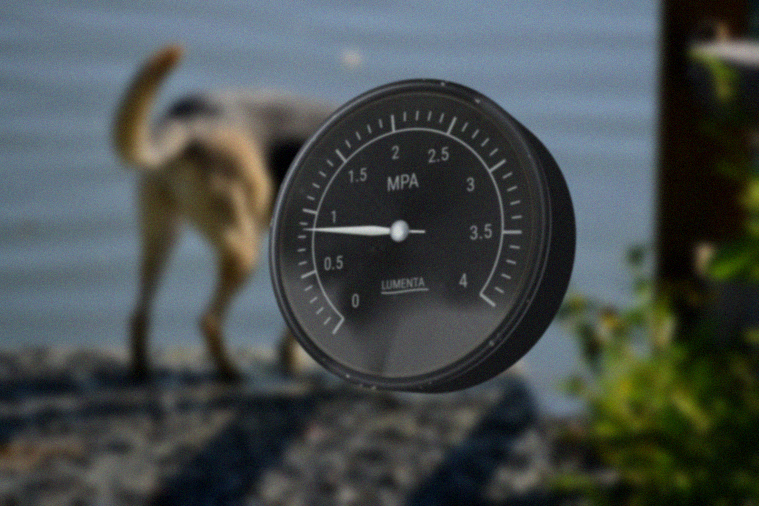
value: {"value": 0.85, "unit": "MPa"}
